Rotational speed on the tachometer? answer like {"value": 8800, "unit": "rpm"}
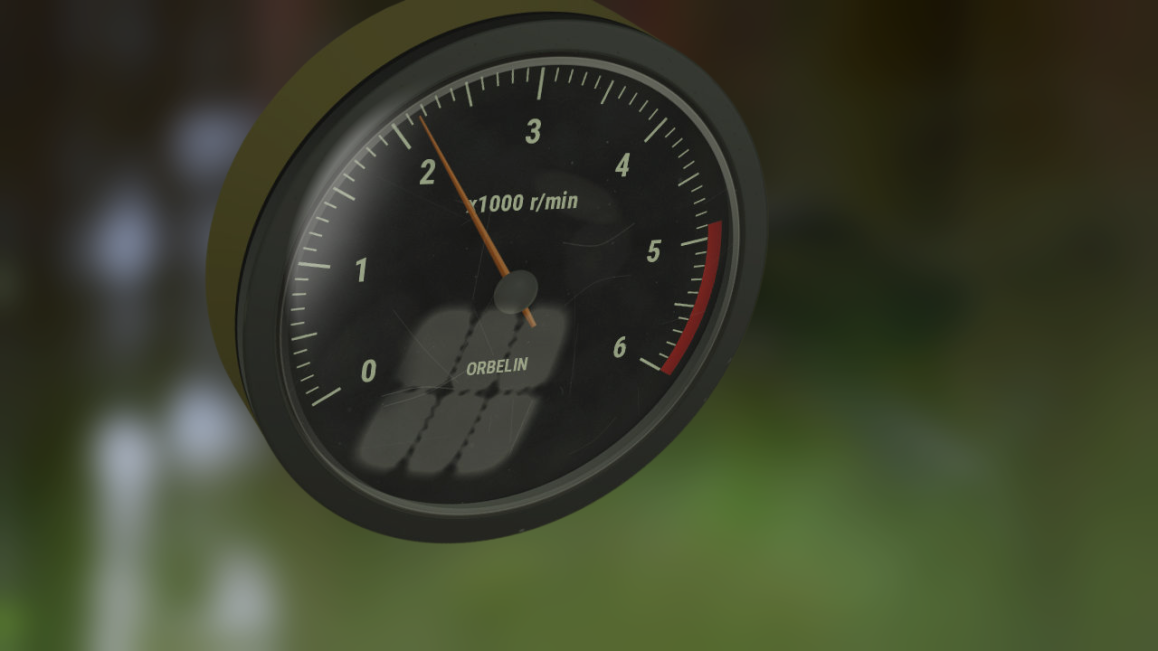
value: {"value": 2150, "unit": "rpm"}
